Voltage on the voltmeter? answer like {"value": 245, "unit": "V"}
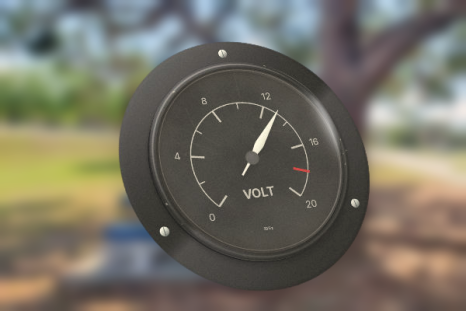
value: {"value": 13, "unit": "V"}
